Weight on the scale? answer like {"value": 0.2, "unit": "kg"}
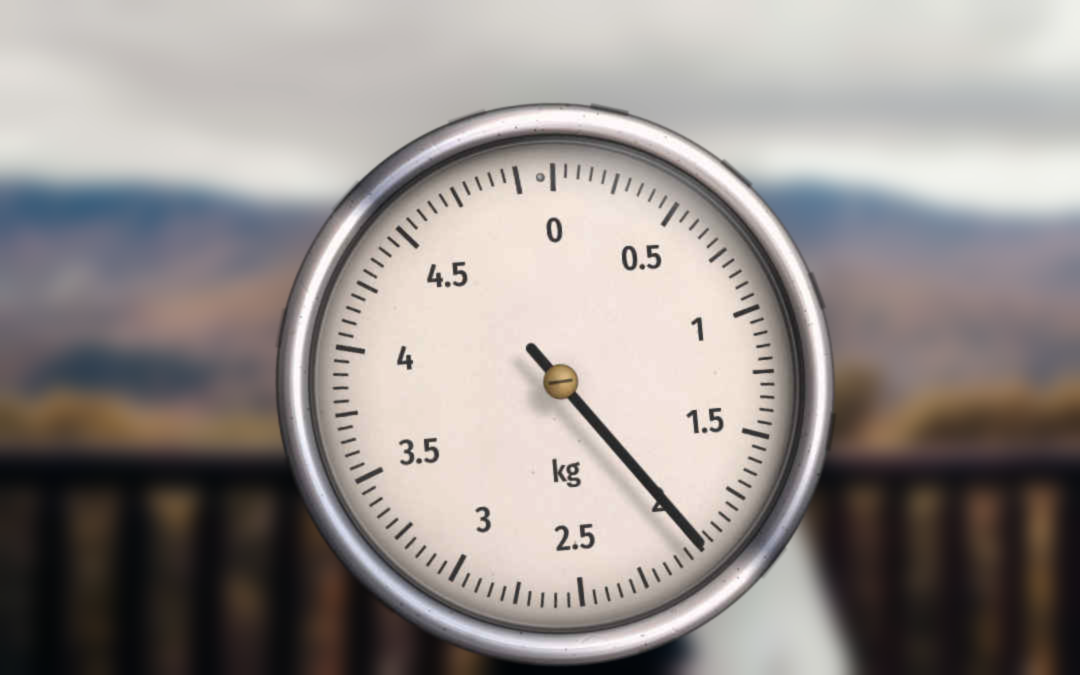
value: {"value": 2, "unit": "kg"}
